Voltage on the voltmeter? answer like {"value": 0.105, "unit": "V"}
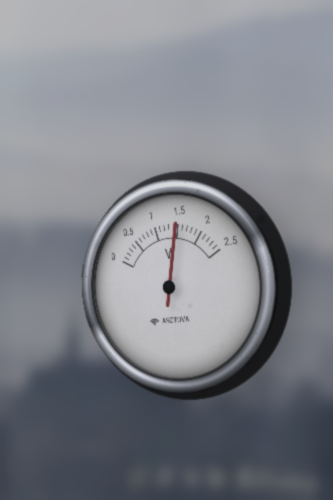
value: {"value": 1.5, "unit": "V"}
